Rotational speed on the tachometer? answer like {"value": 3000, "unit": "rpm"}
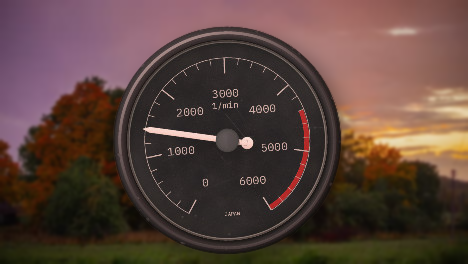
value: {"value": 1400, "unit": "rpm"}
